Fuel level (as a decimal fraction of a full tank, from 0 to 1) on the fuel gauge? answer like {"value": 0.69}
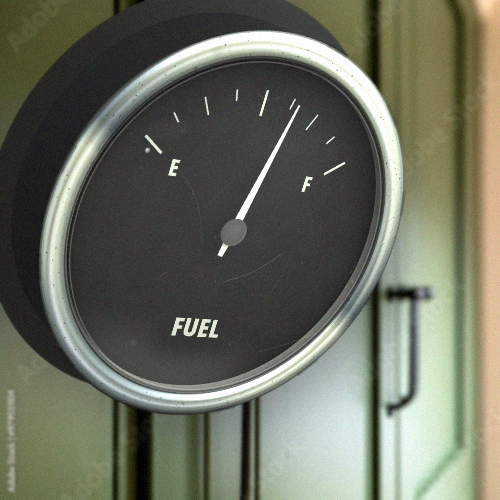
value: {"value": 0.625}
